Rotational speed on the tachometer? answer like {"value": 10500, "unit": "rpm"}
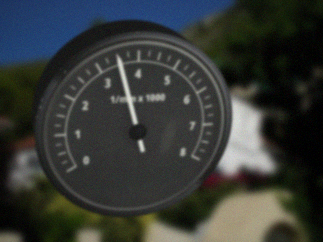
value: {"value": 3500, "unit": "rpm"}
